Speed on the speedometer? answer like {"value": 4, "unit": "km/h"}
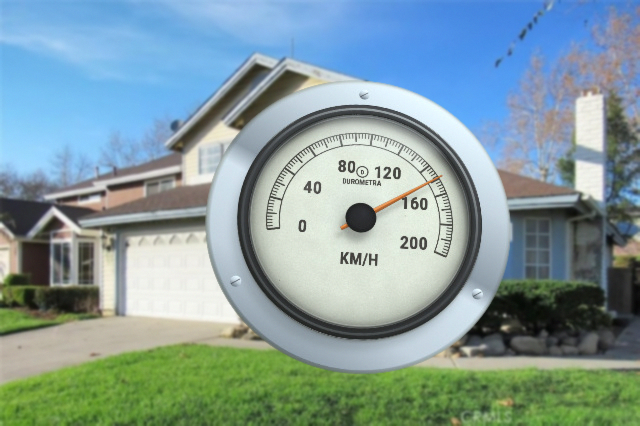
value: {"value": 150, "unit": "km/h"}
